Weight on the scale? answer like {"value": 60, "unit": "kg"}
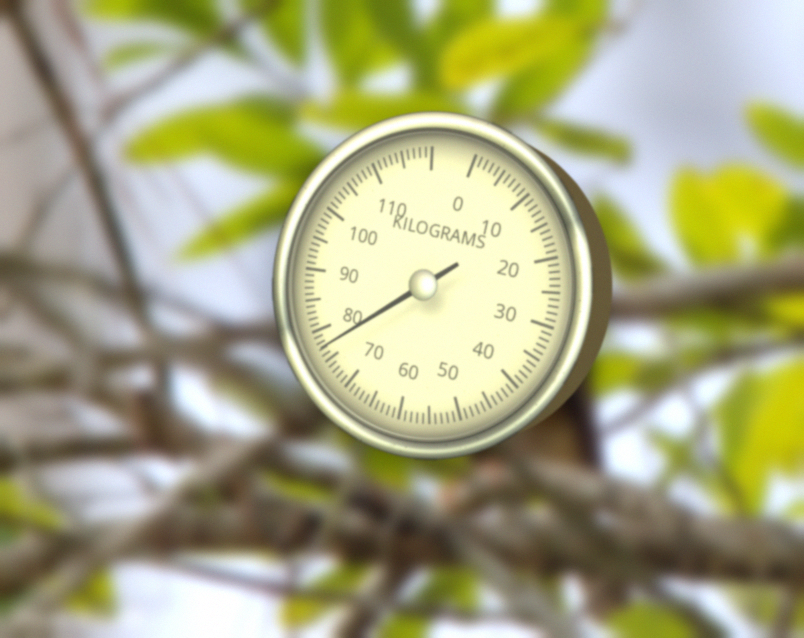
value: {"value": 77, "unit": "kg"}
